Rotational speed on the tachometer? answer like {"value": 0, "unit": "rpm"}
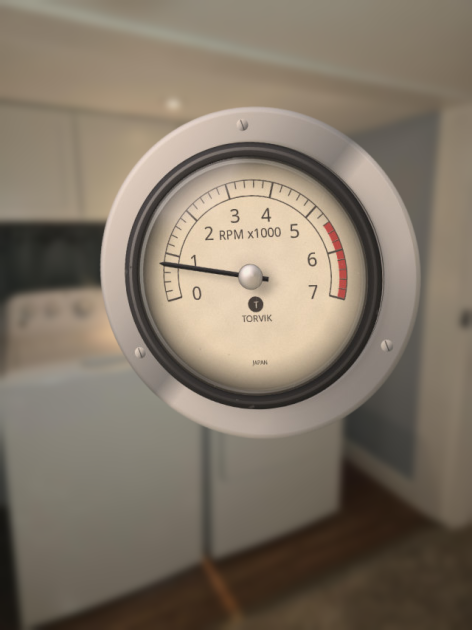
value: {"value": 800, "unit": "rpm"}
